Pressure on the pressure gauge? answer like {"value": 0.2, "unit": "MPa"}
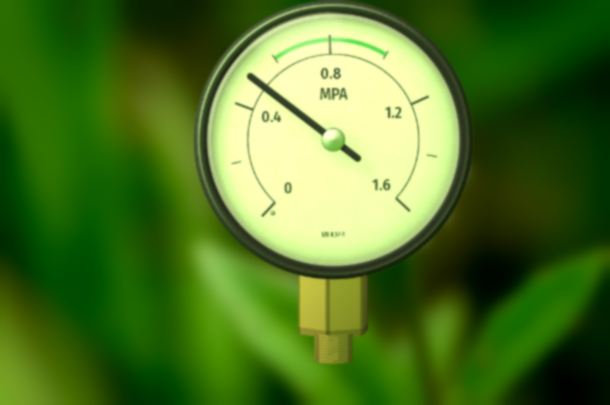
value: {"value": 0.5, "unit": "MPa"}
